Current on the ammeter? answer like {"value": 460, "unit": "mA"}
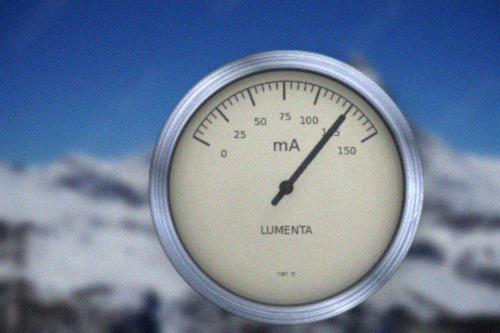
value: {"value": 125, "unit": "mA"}
